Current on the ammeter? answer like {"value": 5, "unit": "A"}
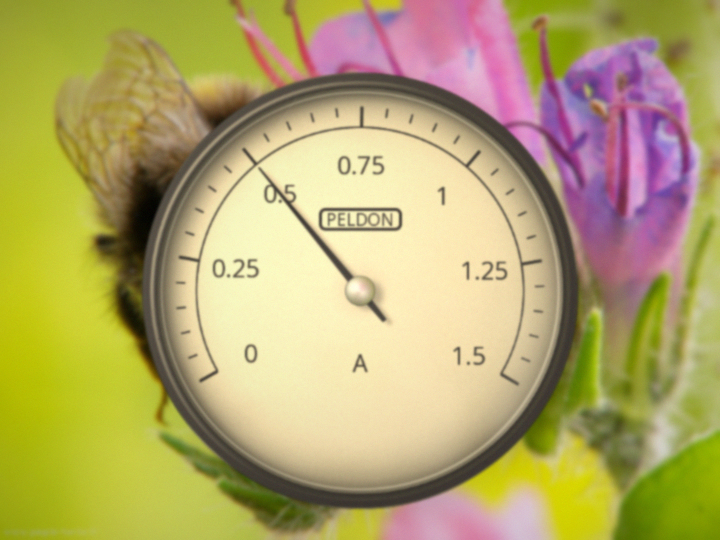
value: {"value": 0.5, "unit": "A"}
